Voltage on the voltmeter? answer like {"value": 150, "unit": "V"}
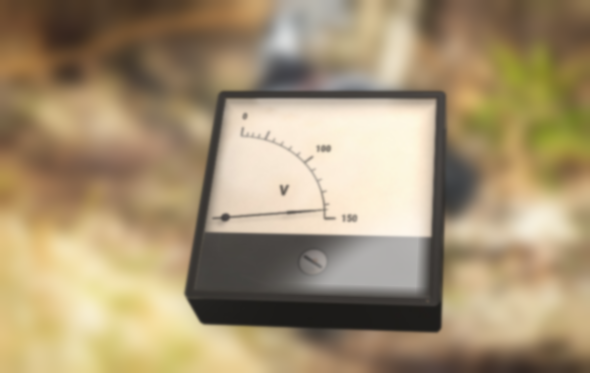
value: {"value": 145, "unit": "V"}
